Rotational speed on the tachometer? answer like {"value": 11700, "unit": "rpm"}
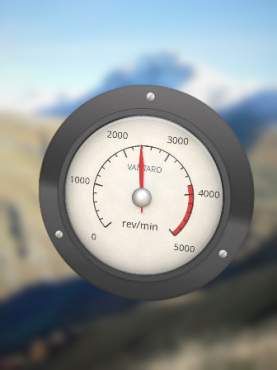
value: {"value": 2400, "unit": "rpm"}
